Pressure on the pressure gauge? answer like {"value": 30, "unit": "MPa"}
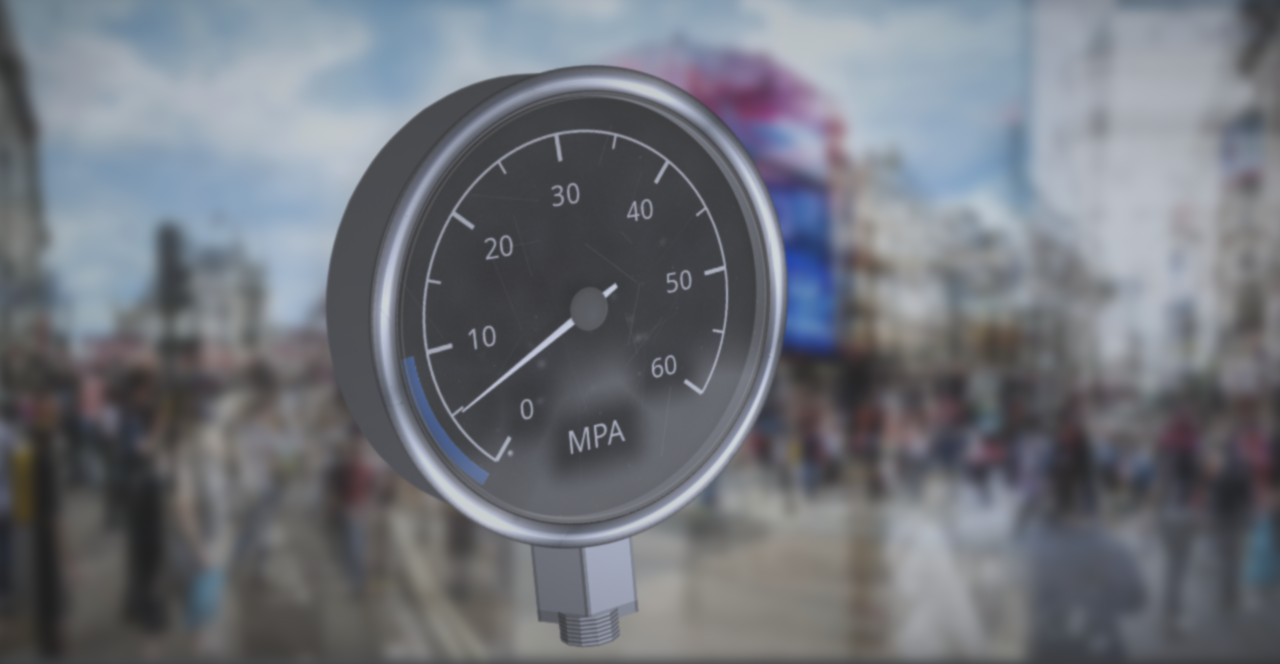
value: {"value": 5, "unit": "MPa"}
